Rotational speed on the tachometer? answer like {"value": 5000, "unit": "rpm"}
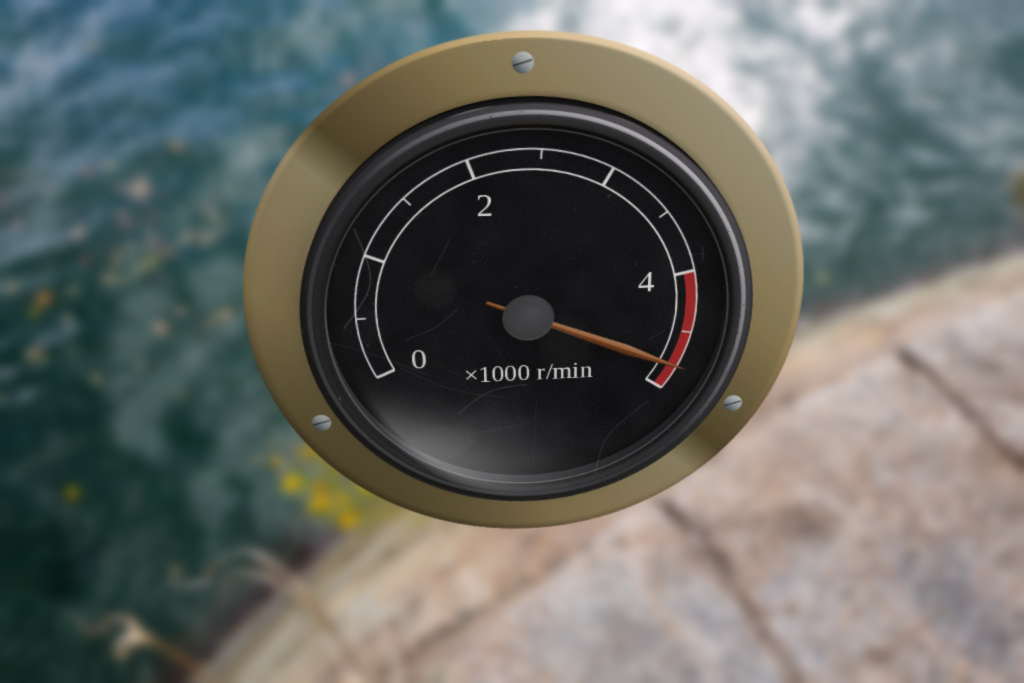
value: {"value": 4750, "unit": "rpm"}
